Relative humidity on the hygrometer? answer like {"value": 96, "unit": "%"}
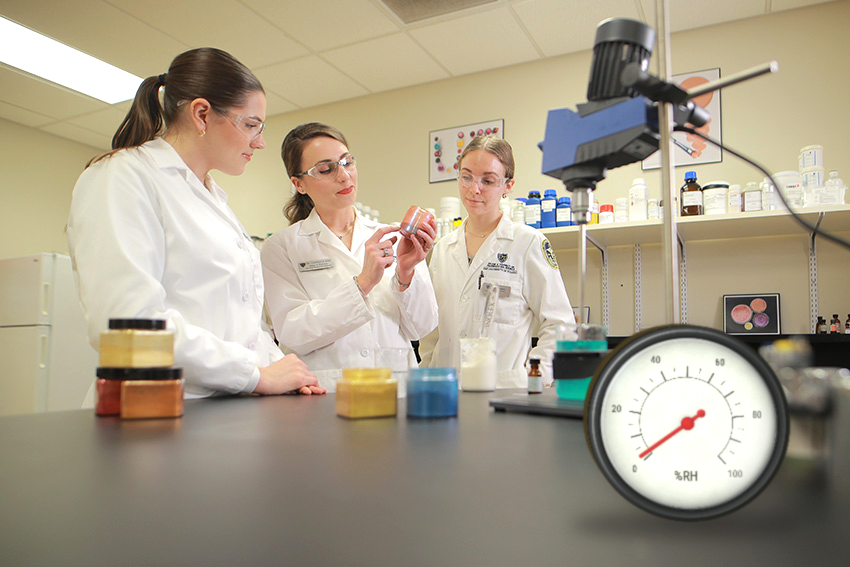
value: {"value": 2.5, "unit": "%"}
